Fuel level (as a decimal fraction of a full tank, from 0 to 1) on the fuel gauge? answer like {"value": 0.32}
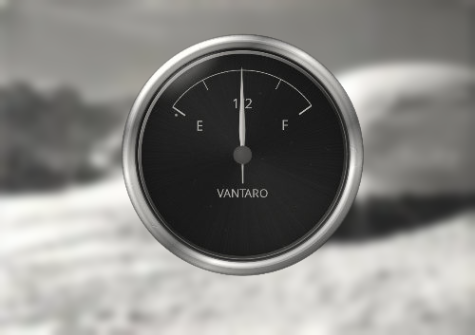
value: {"value": 0.5}
